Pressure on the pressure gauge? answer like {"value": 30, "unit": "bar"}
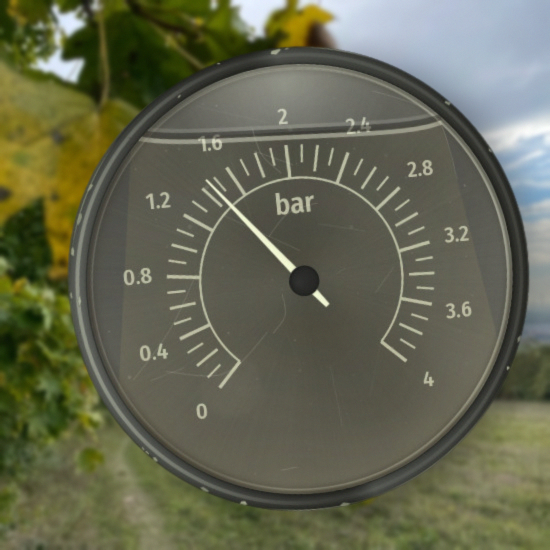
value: {"value": 1.45, "unit": "bar"}
